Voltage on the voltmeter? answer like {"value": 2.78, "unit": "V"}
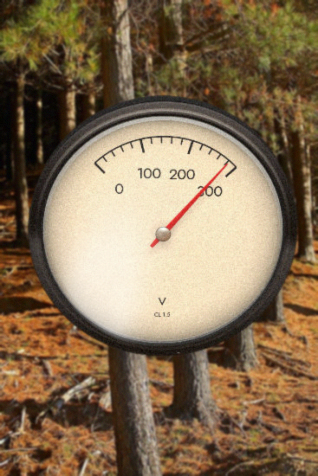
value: {"value": 280, "unit": "V"}
